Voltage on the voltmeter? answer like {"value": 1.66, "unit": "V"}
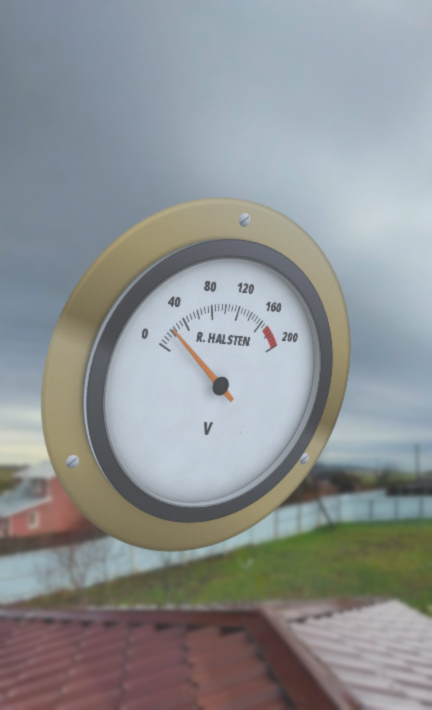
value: {"value": 20, "unit": "V"}
